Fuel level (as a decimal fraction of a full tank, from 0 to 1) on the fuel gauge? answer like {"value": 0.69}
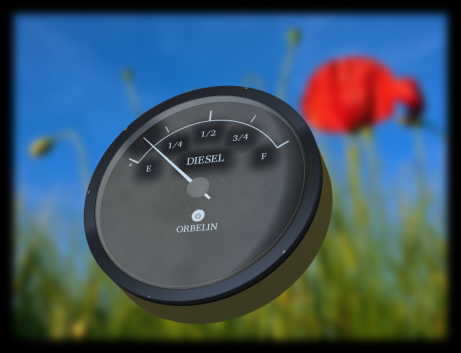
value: {"value": 0.125}
